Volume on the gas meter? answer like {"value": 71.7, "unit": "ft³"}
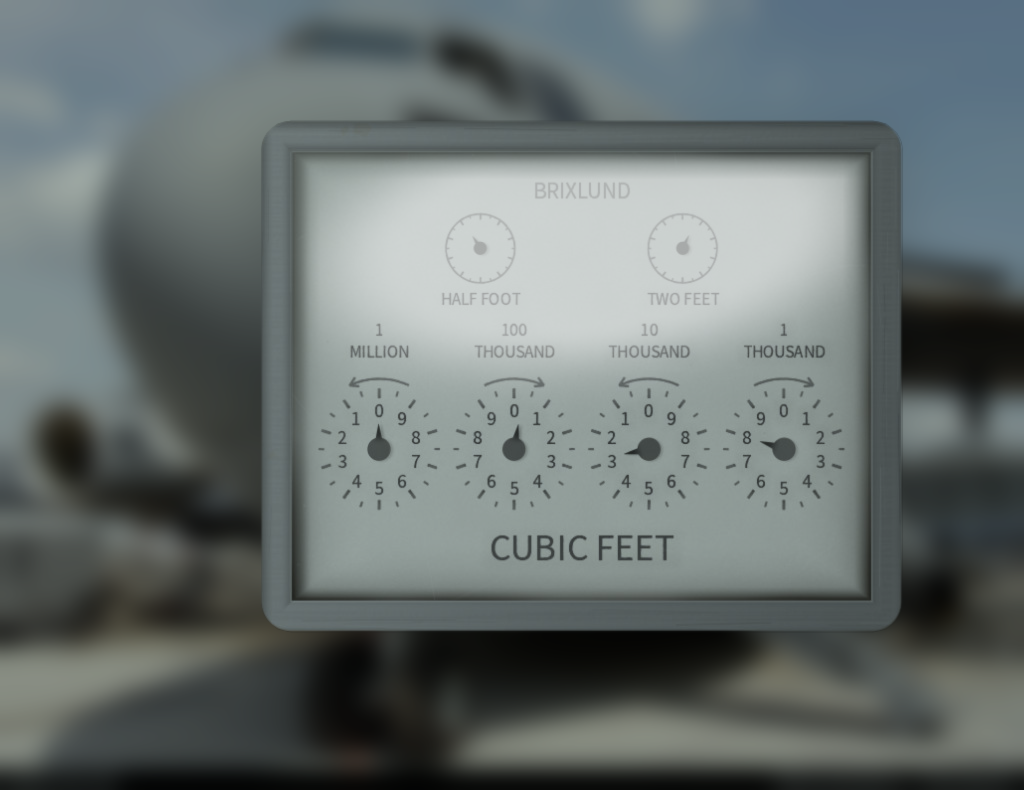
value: {"value": 2800, "unit": "ft³"}
